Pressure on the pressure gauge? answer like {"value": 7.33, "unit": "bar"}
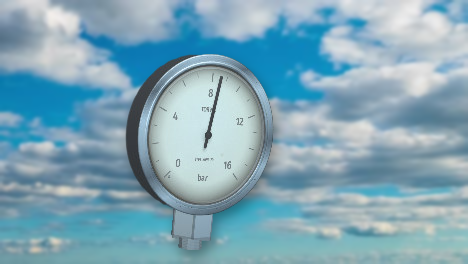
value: {"value": 8.5, "unit": "bar"}
